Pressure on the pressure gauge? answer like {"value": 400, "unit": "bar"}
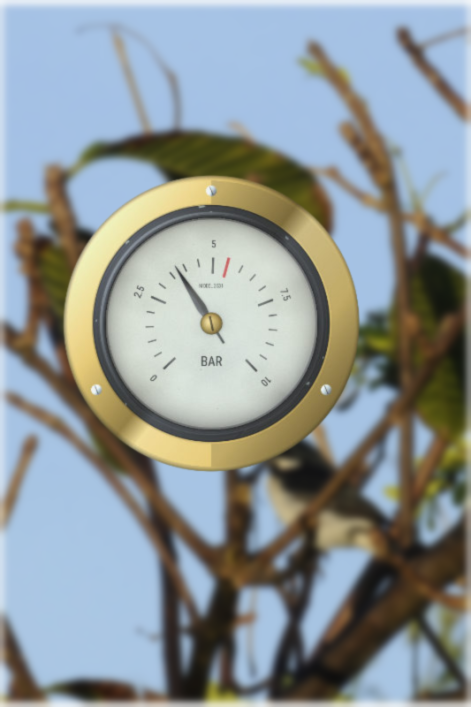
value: {"value": 3.75, "unit": "bar"}
